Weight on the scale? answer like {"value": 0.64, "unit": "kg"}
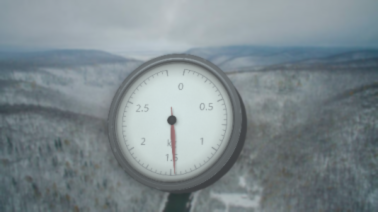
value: {"value": 1.45, "unit": "kg"}
